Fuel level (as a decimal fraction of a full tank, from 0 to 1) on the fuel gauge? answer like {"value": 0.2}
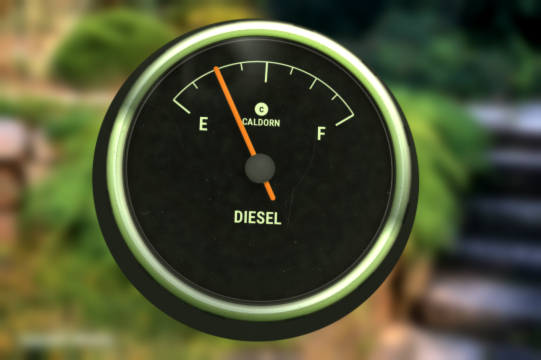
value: {"value": 0.25}
